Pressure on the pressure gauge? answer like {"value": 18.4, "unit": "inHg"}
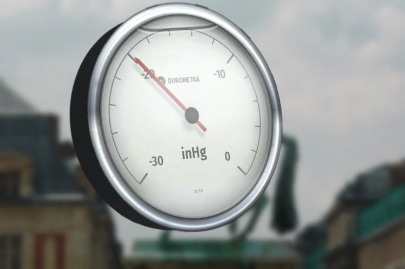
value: {"value": -20, "unit": "inHg"}
